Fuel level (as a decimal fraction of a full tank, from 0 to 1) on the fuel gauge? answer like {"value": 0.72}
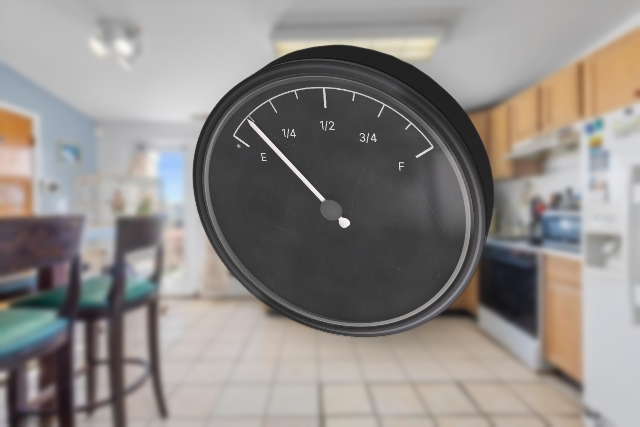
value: {"value": 0.125}
